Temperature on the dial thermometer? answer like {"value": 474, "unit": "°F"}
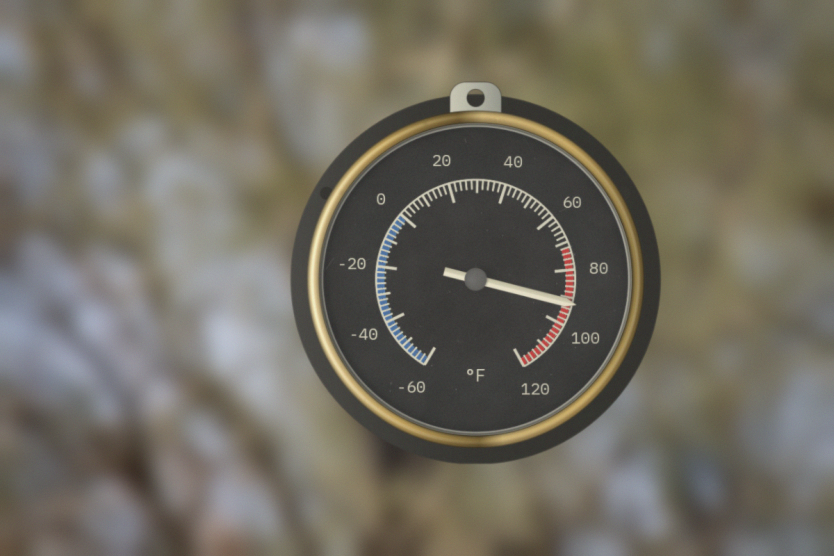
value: {"value": 92, "unit": "°F"}
